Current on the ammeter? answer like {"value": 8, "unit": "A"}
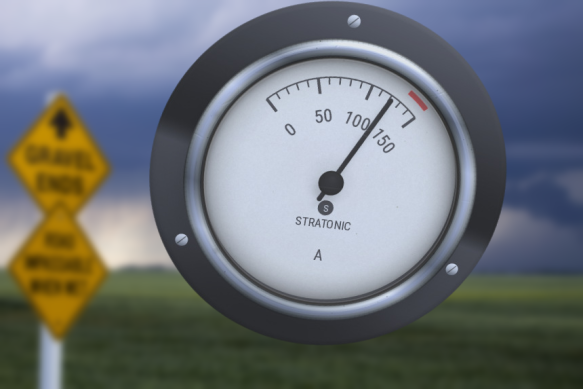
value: {"value": 120, "unit": "A"}
